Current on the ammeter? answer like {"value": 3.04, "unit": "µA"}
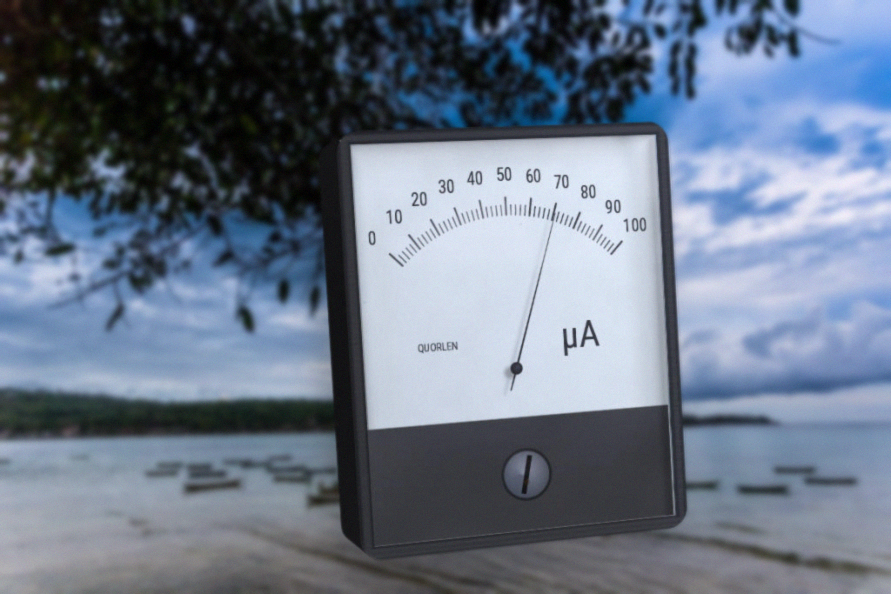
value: {"value": 70, "unit": "µA"}
